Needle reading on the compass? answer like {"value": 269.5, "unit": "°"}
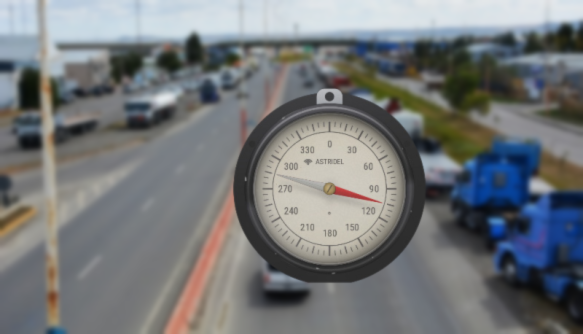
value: {"value": 105, "unit": "°"}
